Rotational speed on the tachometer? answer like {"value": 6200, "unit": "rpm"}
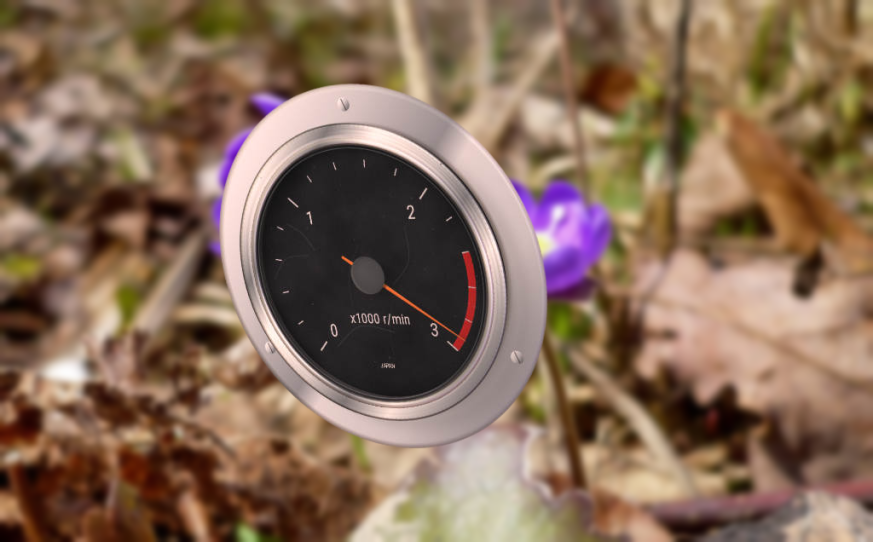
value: {"value": 2900, "unit": "rpm"}
